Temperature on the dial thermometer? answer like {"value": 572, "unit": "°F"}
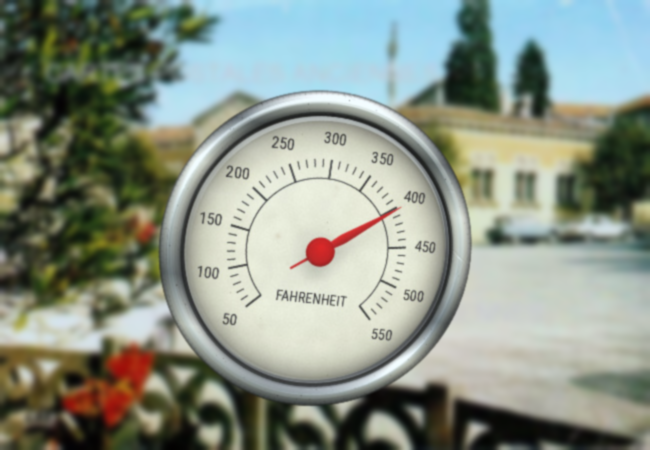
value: {"value": 400, "unit": "°F"}
